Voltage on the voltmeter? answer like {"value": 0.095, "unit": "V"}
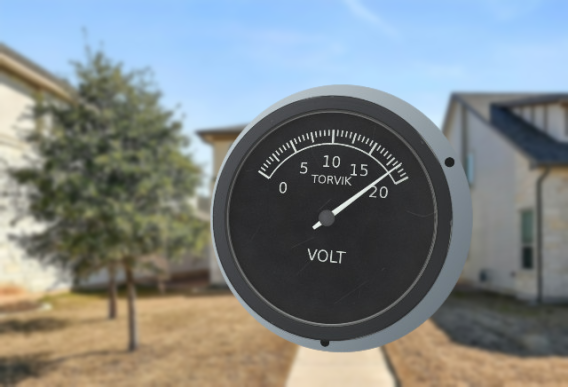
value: {"value": 18.5, "unit": "V"}
